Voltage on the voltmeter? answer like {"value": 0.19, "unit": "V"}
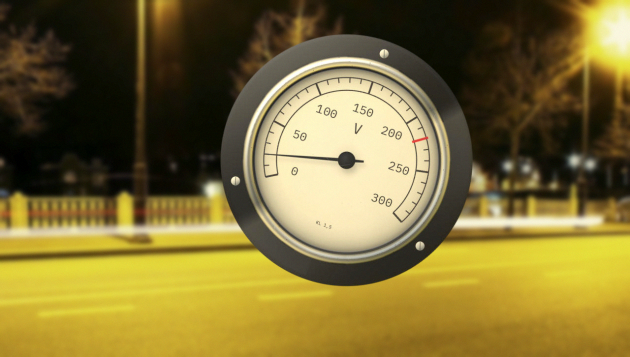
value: {"value": 20, "unit": "V"}
